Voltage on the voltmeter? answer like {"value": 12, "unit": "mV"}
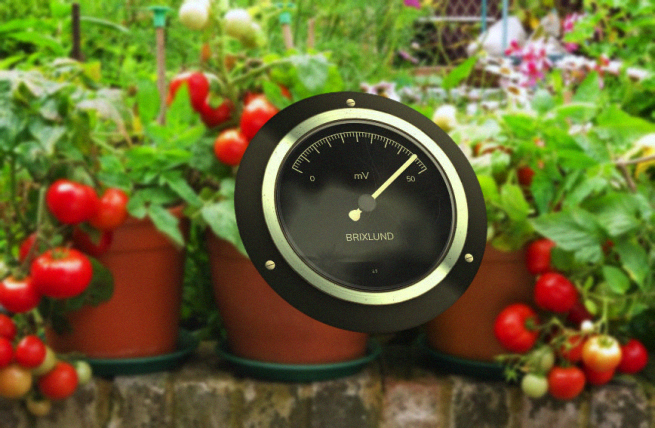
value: {"value": 45, "unit": "mV"}
